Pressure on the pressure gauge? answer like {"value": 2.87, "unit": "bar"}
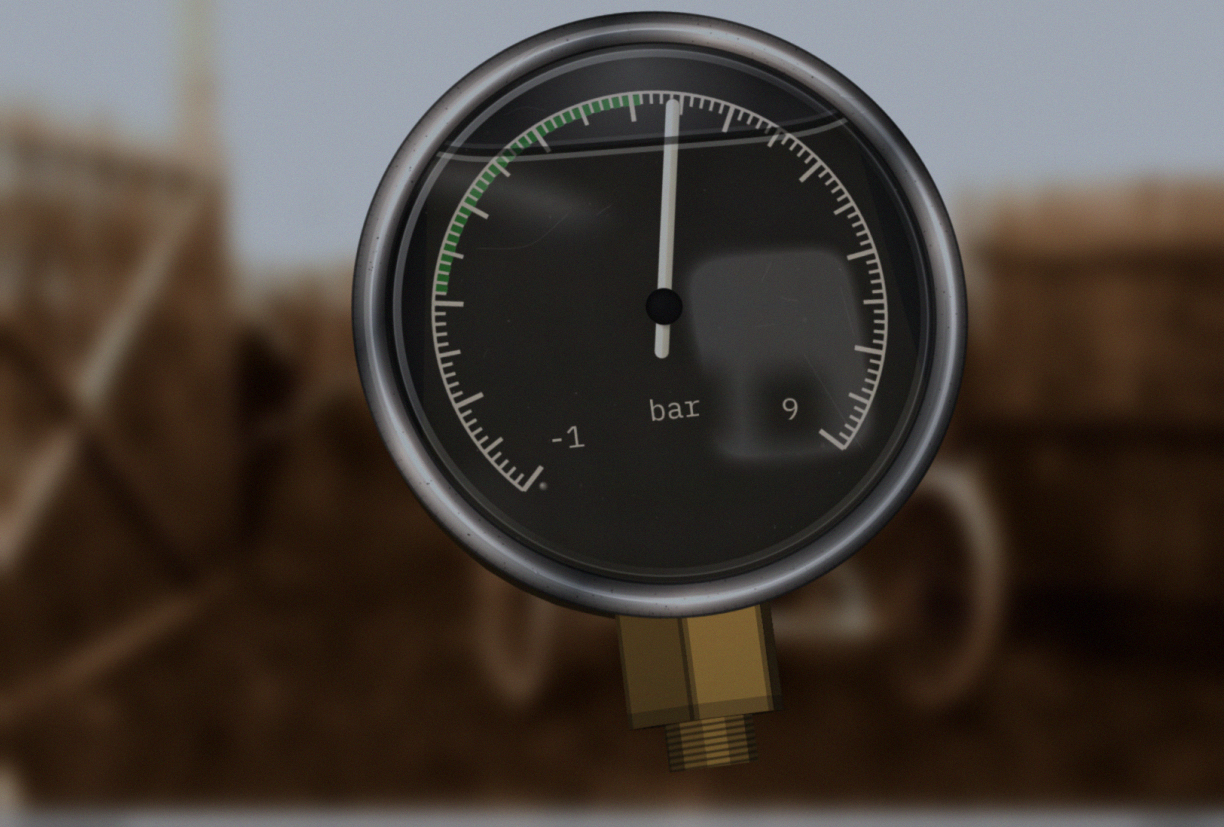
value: {"value": 4.4, "unit": "bar"}
